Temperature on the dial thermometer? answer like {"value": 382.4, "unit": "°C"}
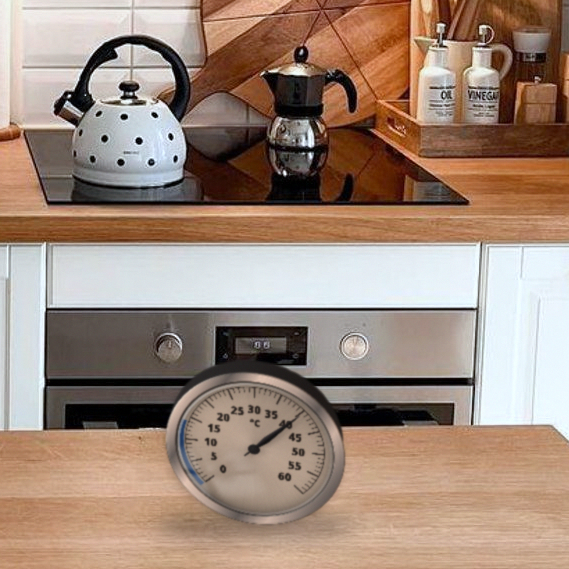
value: {"value": 40, "unit": "°C"}
